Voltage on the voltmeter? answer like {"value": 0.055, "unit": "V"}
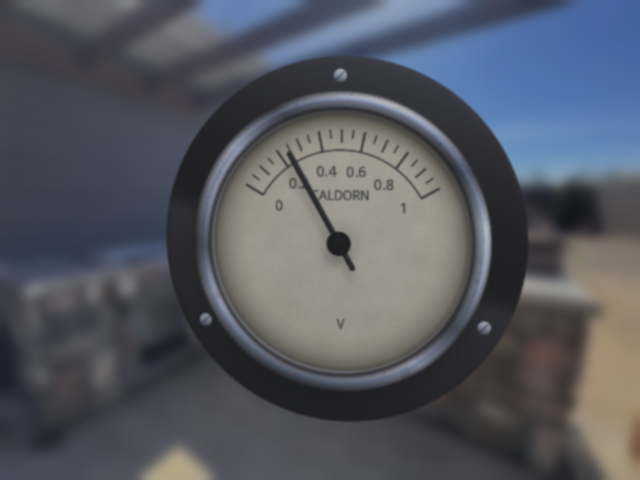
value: {"value": 0.25, "unit": "V"}
